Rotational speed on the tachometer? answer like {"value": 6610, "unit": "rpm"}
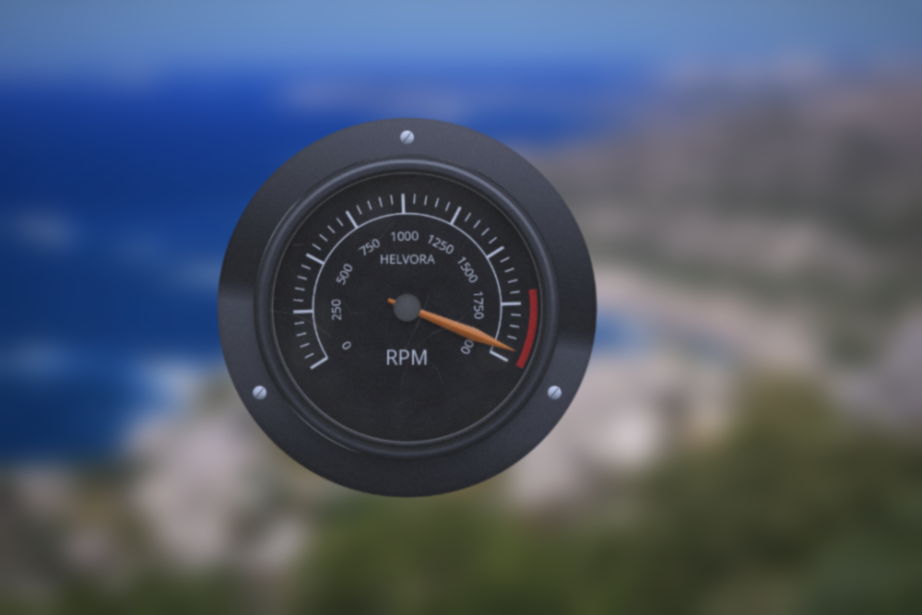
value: {"value": 1950, "unit": "rpm"}
